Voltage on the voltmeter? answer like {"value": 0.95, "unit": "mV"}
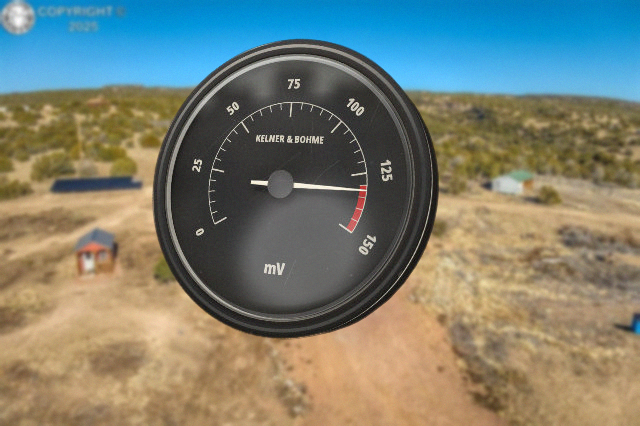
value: {"value": 132.5, "unit": "mV"}
